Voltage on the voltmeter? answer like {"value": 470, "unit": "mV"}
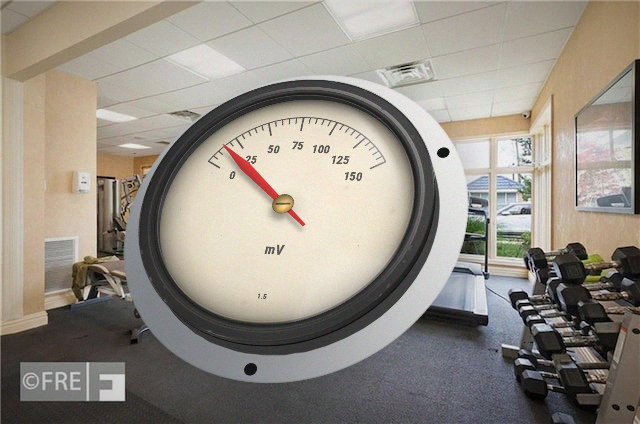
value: {"value": 15, "unit": "mV"}
